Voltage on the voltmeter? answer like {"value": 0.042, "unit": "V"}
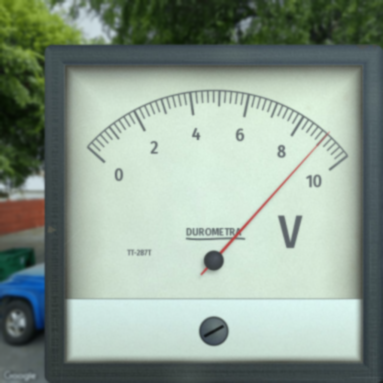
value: {"value": 9, "unit": "V"}
